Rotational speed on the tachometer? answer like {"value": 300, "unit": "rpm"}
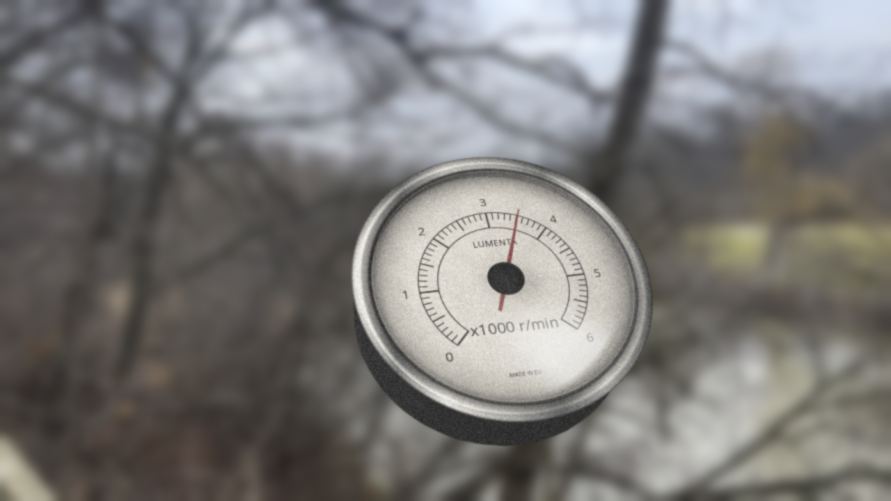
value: {"value": 3500, "unit": "rpm"}
